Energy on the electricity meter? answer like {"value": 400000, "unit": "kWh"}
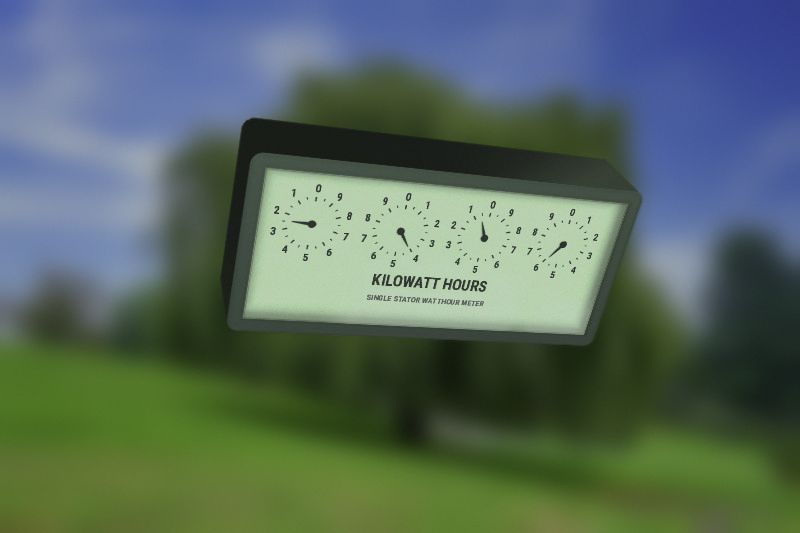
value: {"value": 2406, "unit": "kWh"}
